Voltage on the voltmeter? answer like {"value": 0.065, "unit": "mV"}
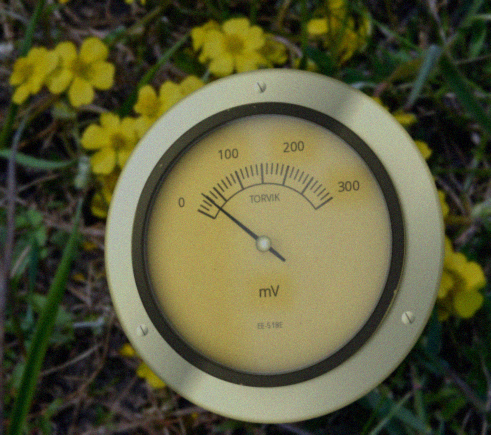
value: {"value": 30, "unit": "mV"}
